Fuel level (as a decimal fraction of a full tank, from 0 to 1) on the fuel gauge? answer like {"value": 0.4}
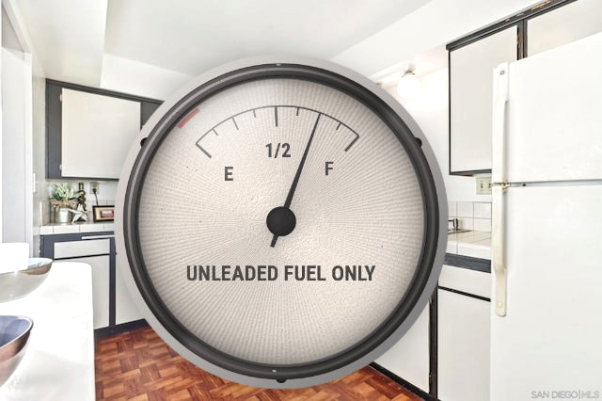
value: {"value": 0.75}
